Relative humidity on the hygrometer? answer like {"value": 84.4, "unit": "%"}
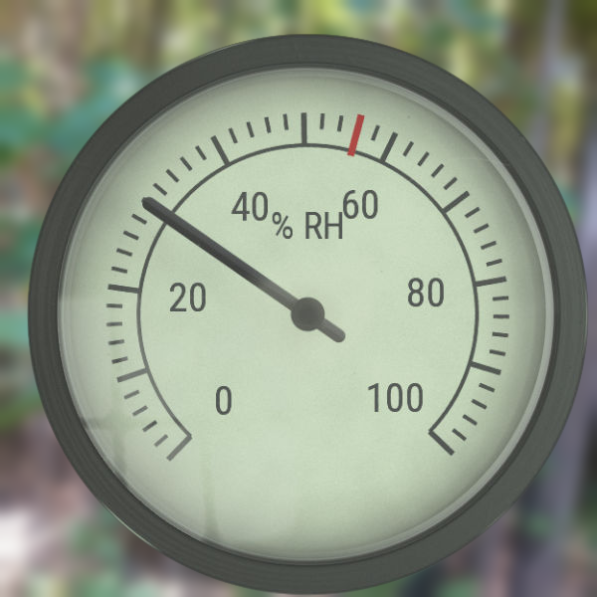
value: {"value": 30, "unit": "%"}
